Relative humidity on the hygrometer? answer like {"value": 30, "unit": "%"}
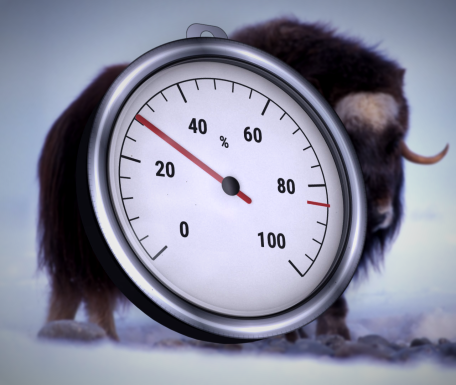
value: {"value": 28, "unit": "%"}
